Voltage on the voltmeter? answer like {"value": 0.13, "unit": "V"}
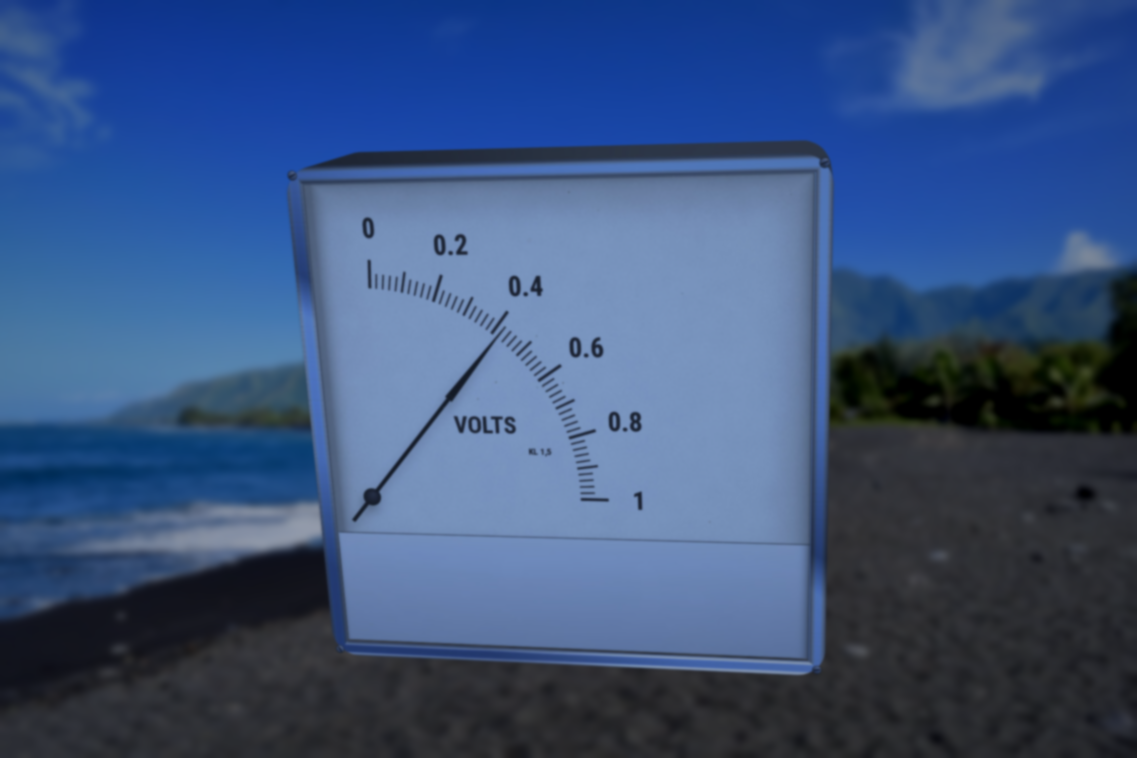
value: {"value": 0.42, "unit": "V"}
